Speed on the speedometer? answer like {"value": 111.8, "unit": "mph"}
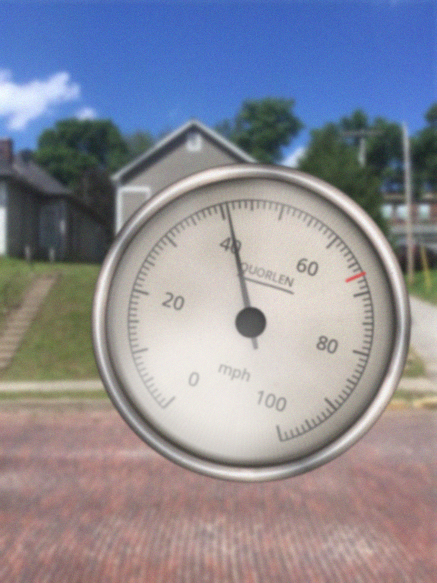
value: {"value": 41, "unit": "mph"}
